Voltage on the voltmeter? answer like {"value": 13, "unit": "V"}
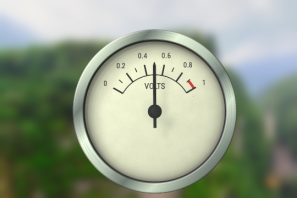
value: {"value": 0.5, "unit": "V"}
